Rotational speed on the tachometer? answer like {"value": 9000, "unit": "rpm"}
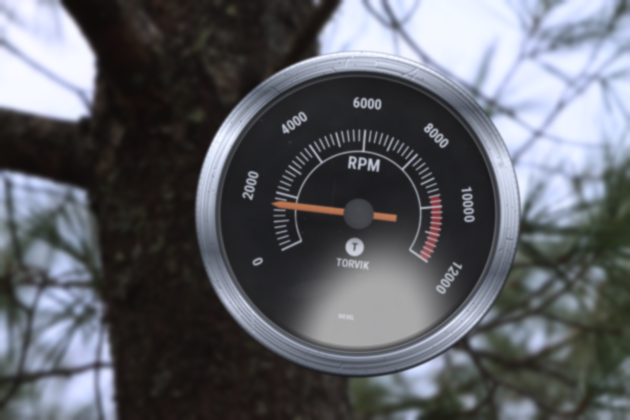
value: {"value": 1600, "unit": "rpm"}
